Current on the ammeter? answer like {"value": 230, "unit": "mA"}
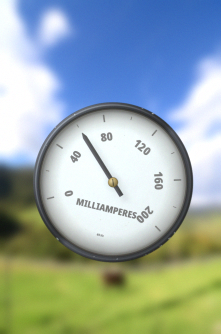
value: {"value": 60, "unit": "mA"}
